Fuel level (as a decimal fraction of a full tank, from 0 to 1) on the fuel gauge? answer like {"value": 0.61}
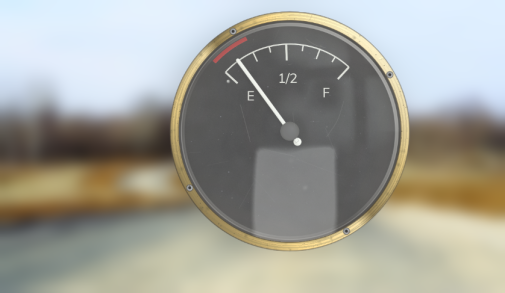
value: {"value": 0.125}
